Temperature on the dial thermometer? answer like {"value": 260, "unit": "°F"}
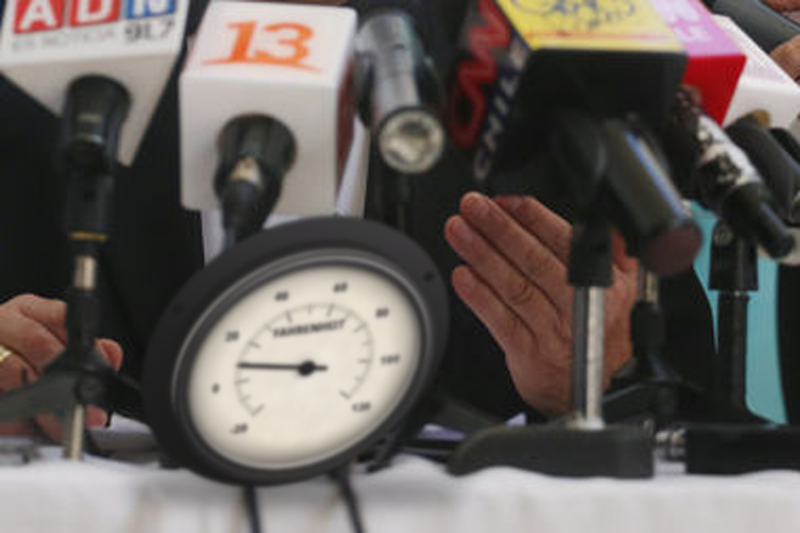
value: {"value": 10, "unit": "°F"}
